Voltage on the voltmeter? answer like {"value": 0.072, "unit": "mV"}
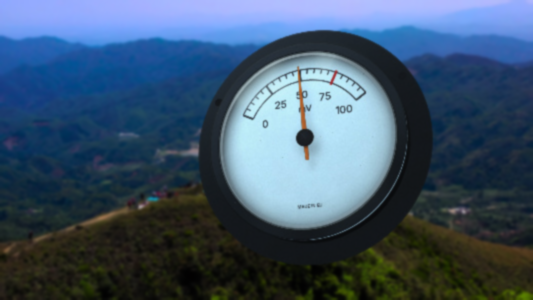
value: {"value": 50, "unit": "mV"}
